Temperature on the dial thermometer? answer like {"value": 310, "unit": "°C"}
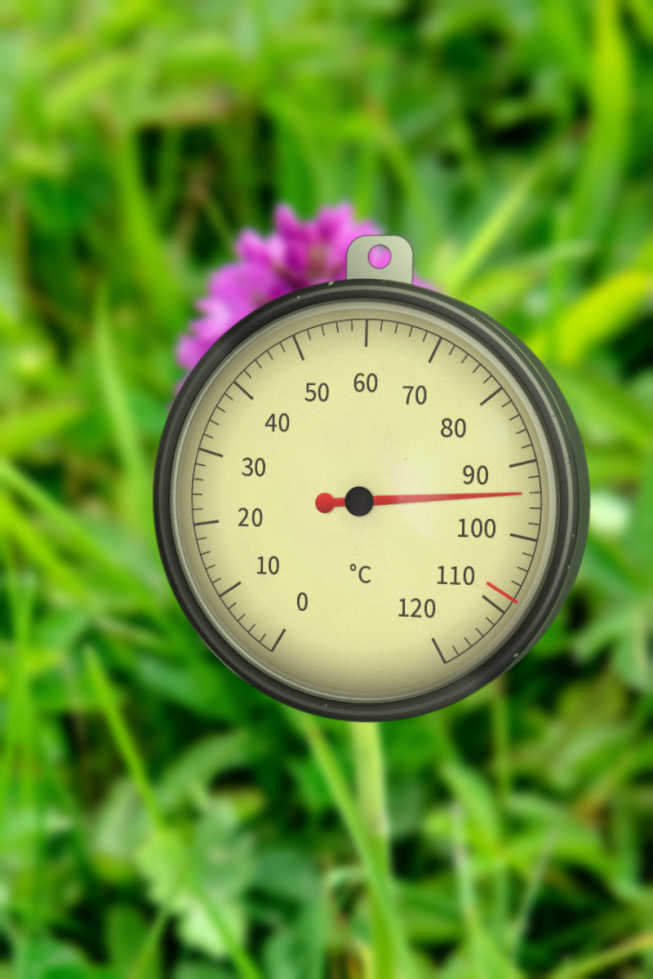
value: {"value": 94, "unit": "°C"}
